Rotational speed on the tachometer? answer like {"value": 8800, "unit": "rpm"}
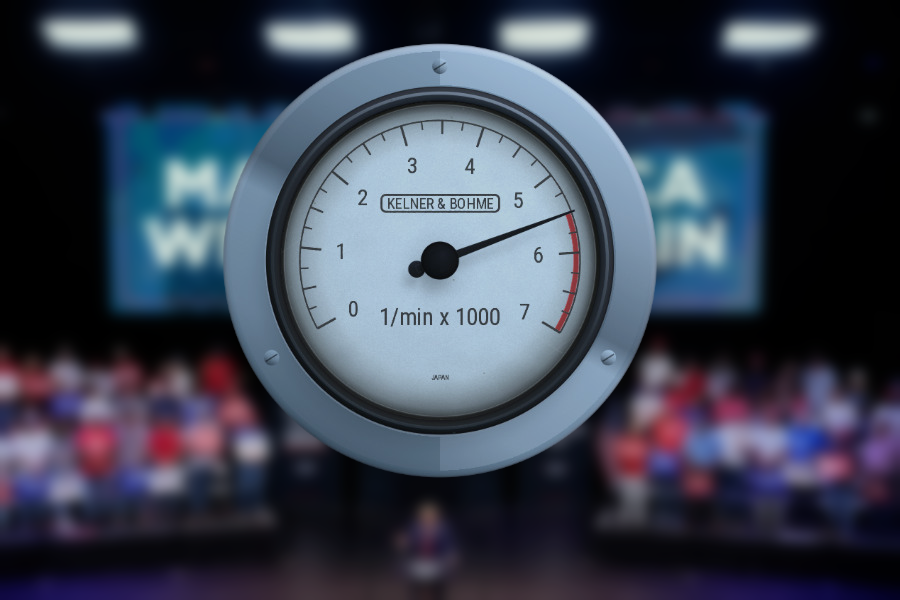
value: {"value": 5500, "unit": "rpm"}
